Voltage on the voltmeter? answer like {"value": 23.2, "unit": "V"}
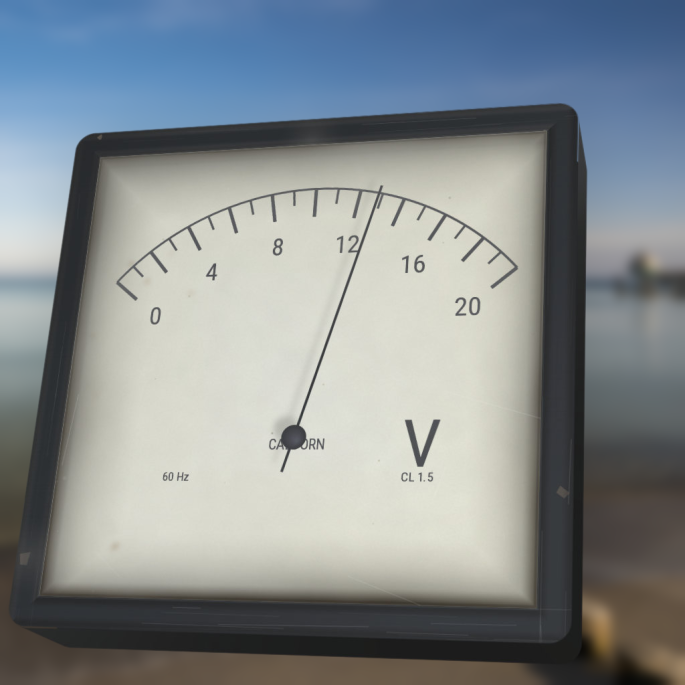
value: {"value": 13, "unit": "V"}
